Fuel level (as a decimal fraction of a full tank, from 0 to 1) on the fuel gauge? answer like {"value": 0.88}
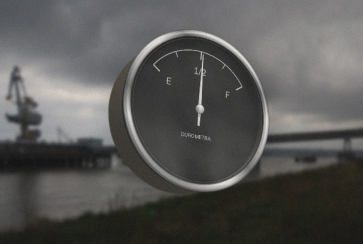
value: {"value": 0.5}
